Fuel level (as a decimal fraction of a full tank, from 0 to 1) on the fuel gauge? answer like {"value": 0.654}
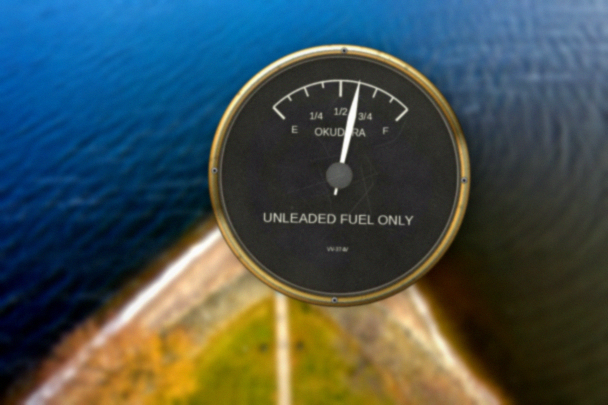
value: {"value": 0.625}
